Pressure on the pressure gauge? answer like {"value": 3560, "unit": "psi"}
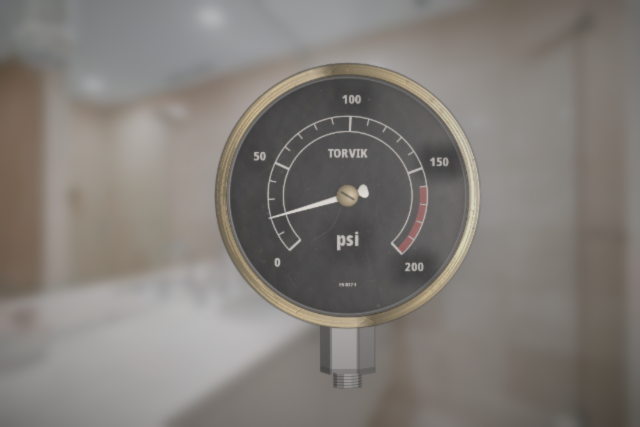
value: {"value": 20, "unit": "psi"}
